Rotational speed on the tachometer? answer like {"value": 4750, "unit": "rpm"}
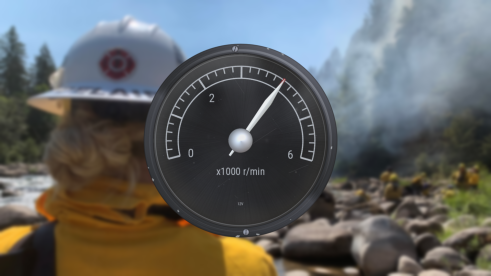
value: {"value": 4000, "unit": "rpm"}
